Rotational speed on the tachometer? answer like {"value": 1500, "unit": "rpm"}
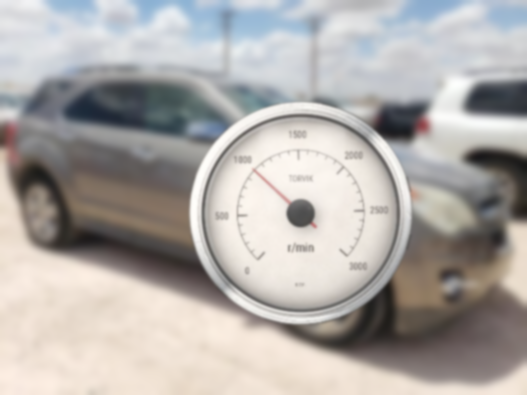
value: {"value": 1000, "unit": "rpm"}
